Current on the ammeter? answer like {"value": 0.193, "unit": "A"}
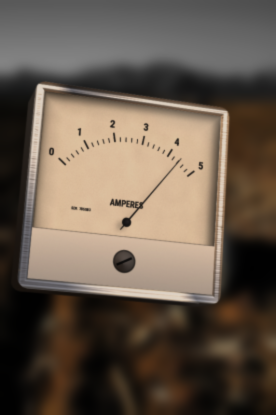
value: {"value": 4.4, "unit": "A"}
